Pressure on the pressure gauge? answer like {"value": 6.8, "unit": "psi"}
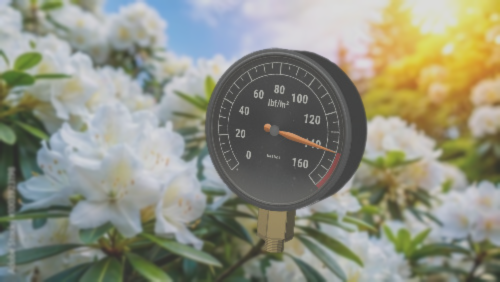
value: {"value": 140, "unit": "psi"}
